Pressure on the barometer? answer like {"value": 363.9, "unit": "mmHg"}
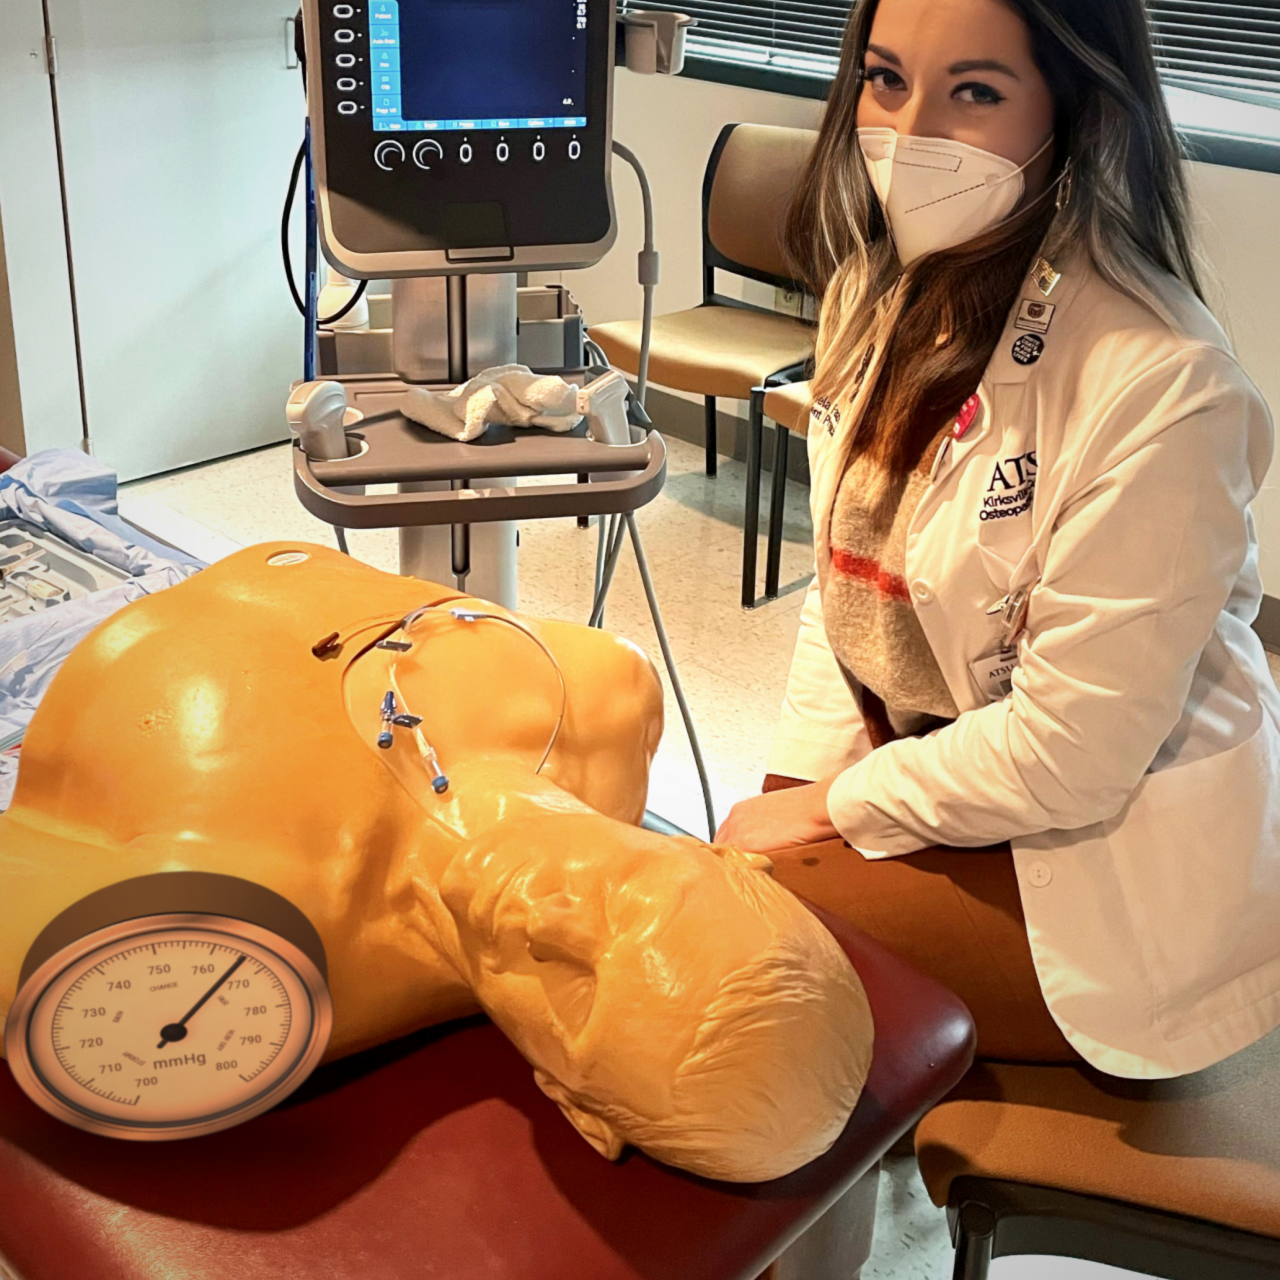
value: {"value": 765, "unit": "mmHg"}
